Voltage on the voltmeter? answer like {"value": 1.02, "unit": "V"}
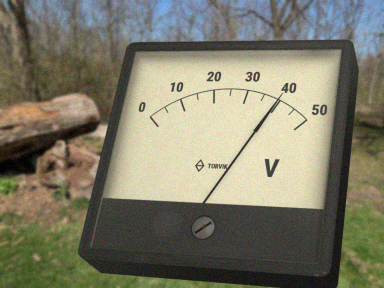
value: {"value": 40, "unit": "V"}
